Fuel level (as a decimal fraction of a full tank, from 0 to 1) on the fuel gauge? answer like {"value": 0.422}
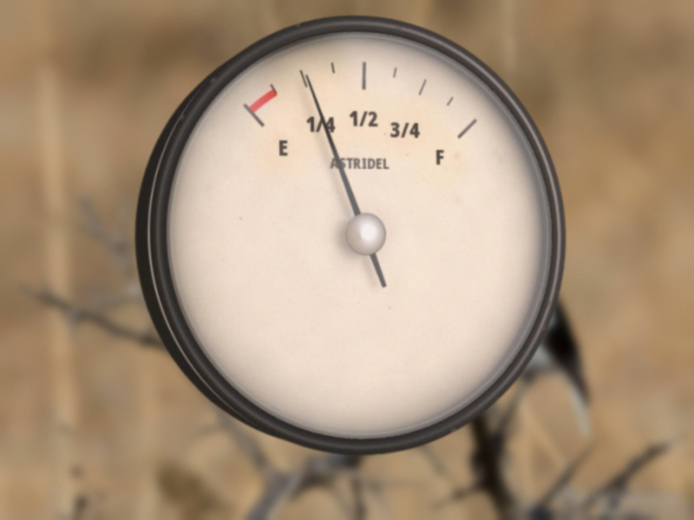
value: {"value": 0.25}
